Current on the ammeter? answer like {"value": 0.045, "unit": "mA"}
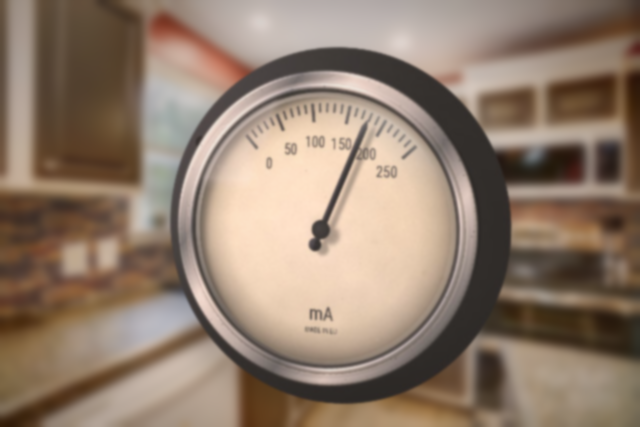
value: {"value": 180, "unit": "mA"}
